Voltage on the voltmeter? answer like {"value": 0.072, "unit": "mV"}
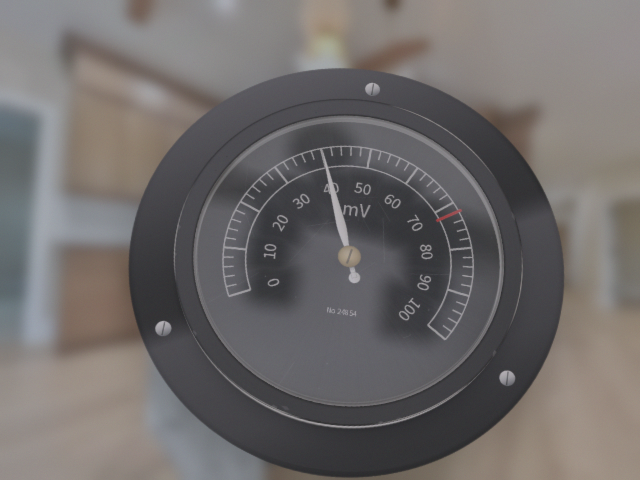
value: {"value": 40, "unit": "mV"}
